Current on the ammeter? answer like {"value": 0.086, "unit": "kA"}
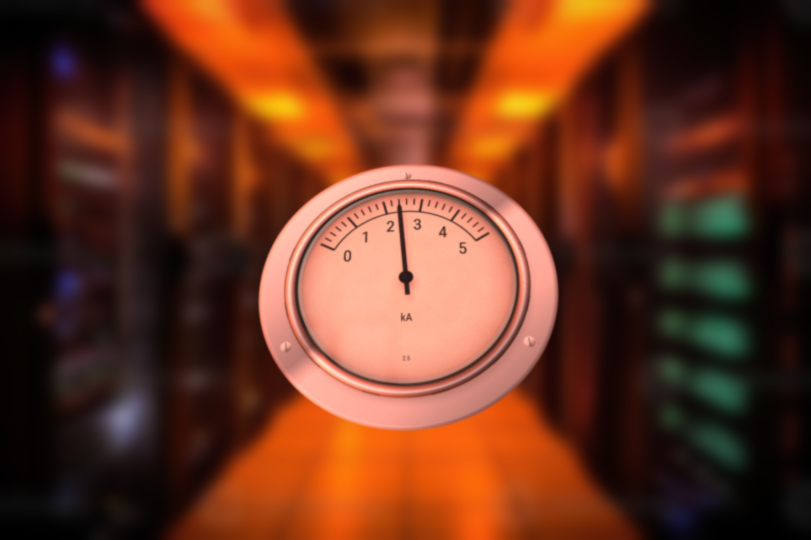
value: {"value": 2.4, "unit": "kA"}
